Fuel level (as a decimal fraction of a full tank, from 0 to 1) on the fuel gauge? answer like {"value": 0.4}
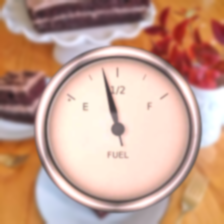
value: {"value": 0.375}
